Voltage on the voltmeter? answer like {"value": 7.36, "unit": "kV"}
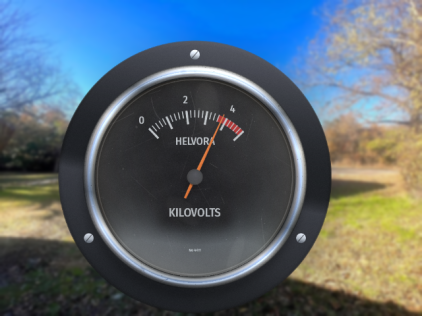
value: {"value": 3.8, "unit": "kV"}
